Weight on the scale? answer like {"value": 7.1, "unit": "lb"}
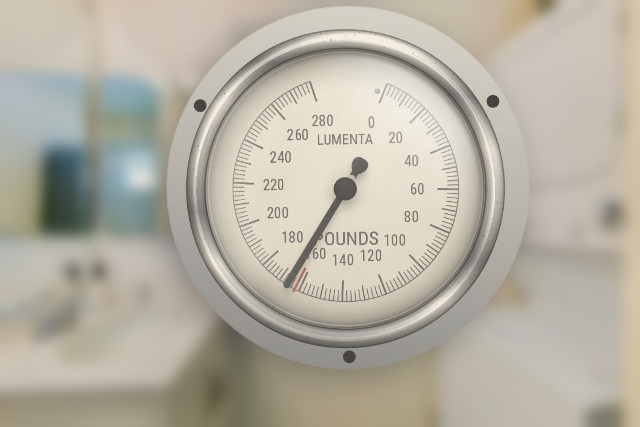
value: {"value": 166, "unit": "lb"}
